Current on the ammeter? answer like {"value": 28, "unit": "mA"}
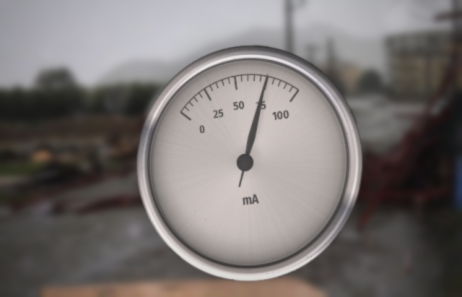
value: {"value": 75, "unit": "mA"}
